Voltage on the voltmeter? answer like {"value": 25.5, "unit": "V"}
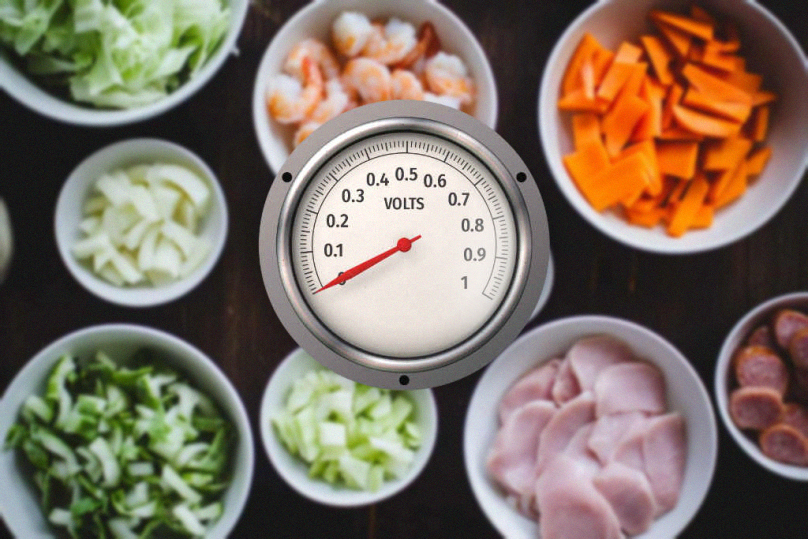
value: {"value": 0, "unit": "V"}
